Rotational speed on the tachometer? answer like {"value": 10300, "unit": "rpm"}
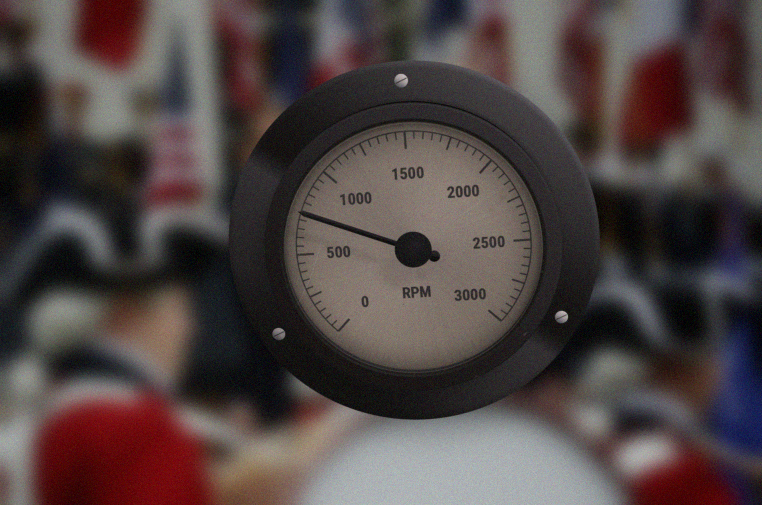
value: {"value": 750, "unit": "rpm"}
